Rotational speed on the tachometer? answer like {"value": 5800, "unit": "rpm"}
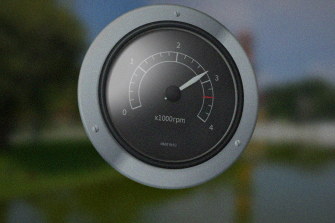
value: {"value": 2800, "unit": "rpm"}
